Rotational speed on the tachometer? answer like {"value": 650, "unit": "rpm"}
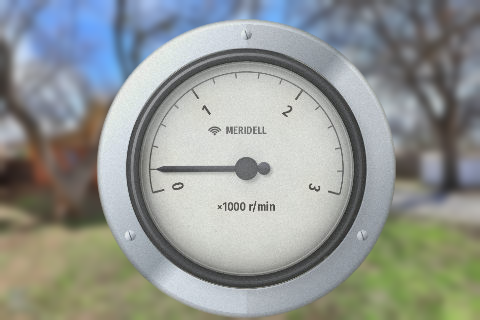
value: {"value": 200, "unit": "rpm"}
